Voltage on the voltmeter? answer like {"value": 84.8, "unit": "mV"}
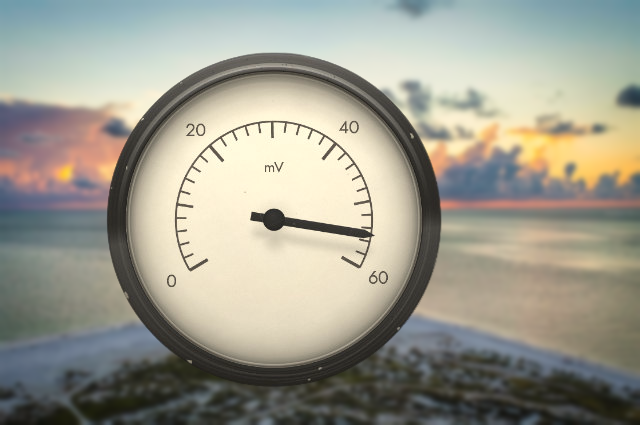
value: {"value": 55, "unit": "mV"}
